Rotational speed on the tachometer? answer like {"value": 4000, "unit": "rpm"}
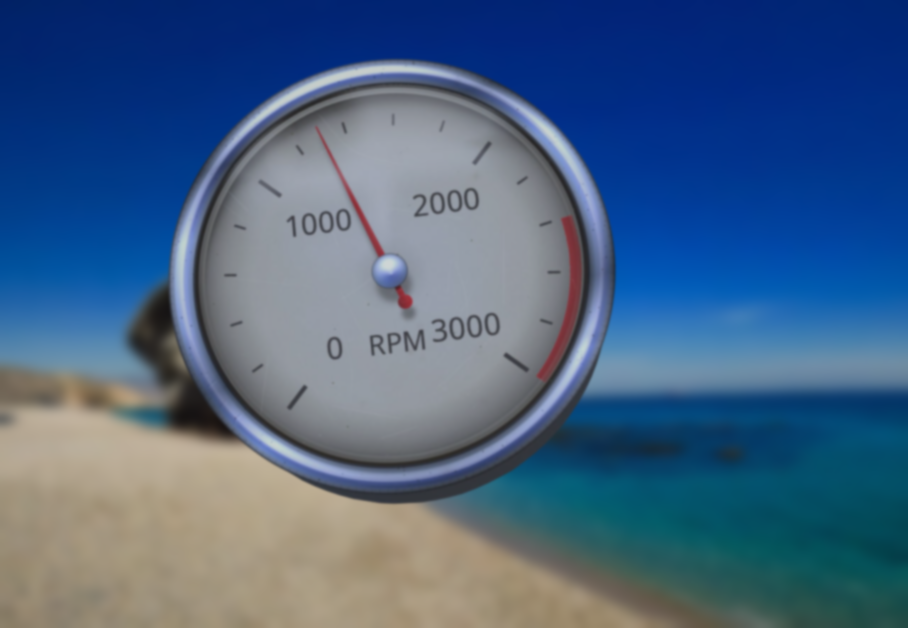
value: {"value": 1300, "unit": "rpm"}
